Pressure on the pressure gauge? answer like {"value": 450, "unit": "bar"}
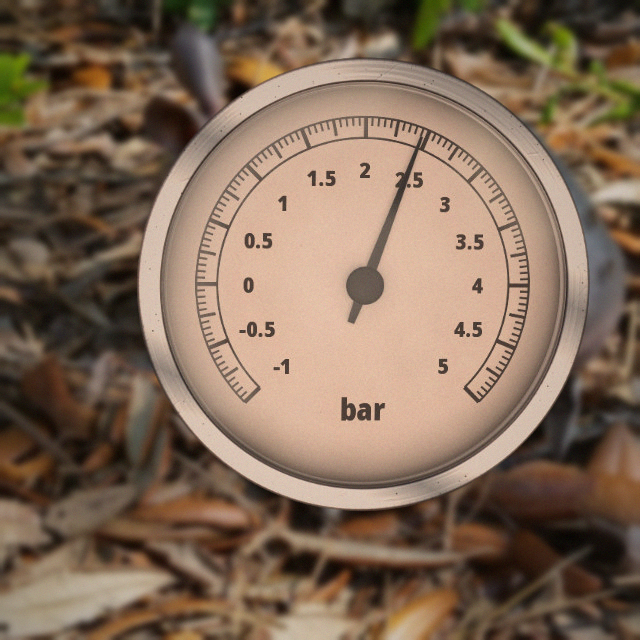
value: {"value": 2.45, "unit": "bar"}
